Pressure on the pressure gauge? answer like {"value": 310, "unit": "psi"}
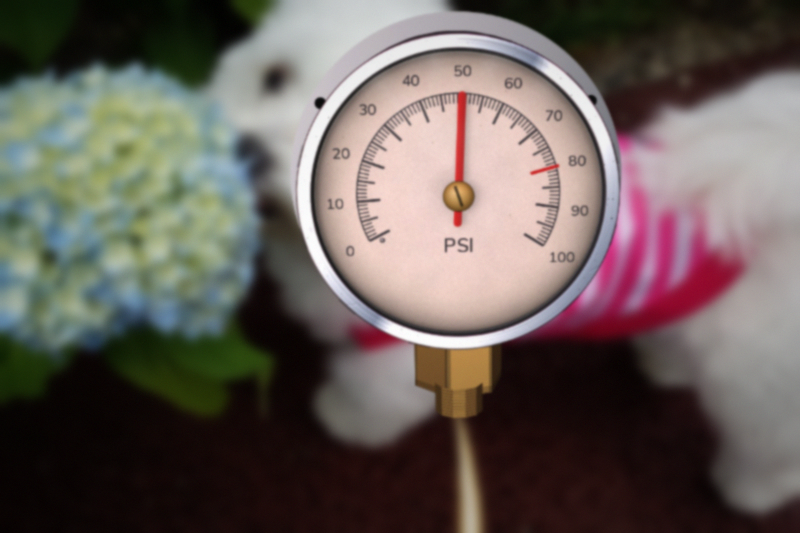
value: {"value": 50, "unit": "psi"}
